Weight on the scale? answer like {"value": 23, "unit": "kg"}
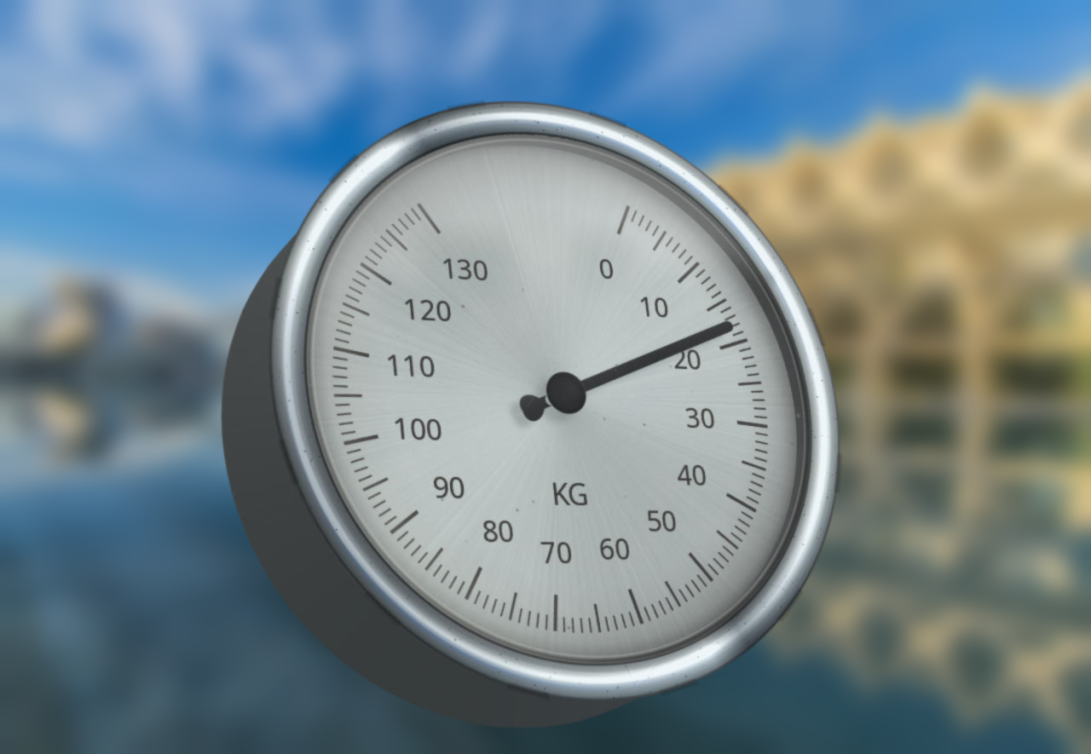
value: {"value": 18, "unit": "kg"}
